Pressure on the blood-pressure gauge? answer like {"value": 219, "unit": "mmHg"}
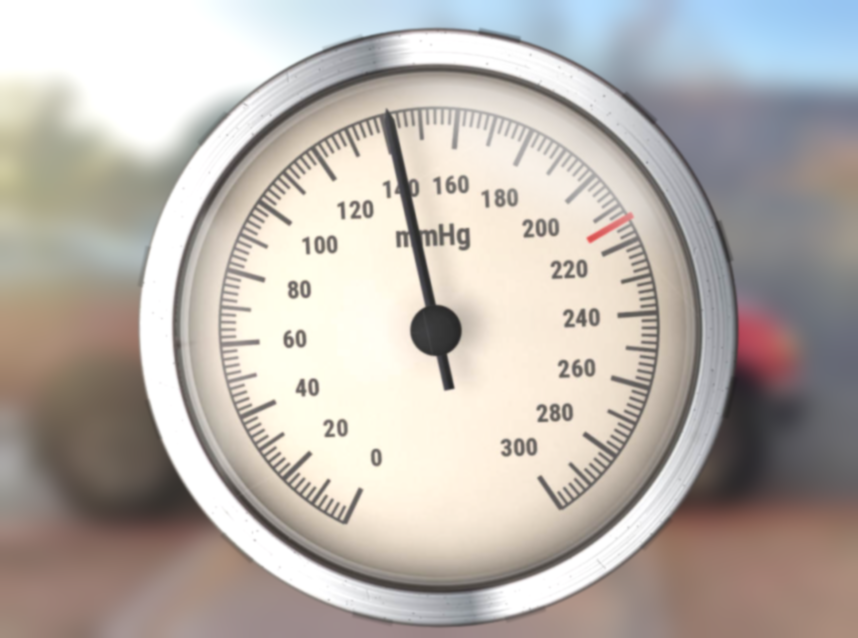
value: {"value": 142, "unit": "mmHg"}
